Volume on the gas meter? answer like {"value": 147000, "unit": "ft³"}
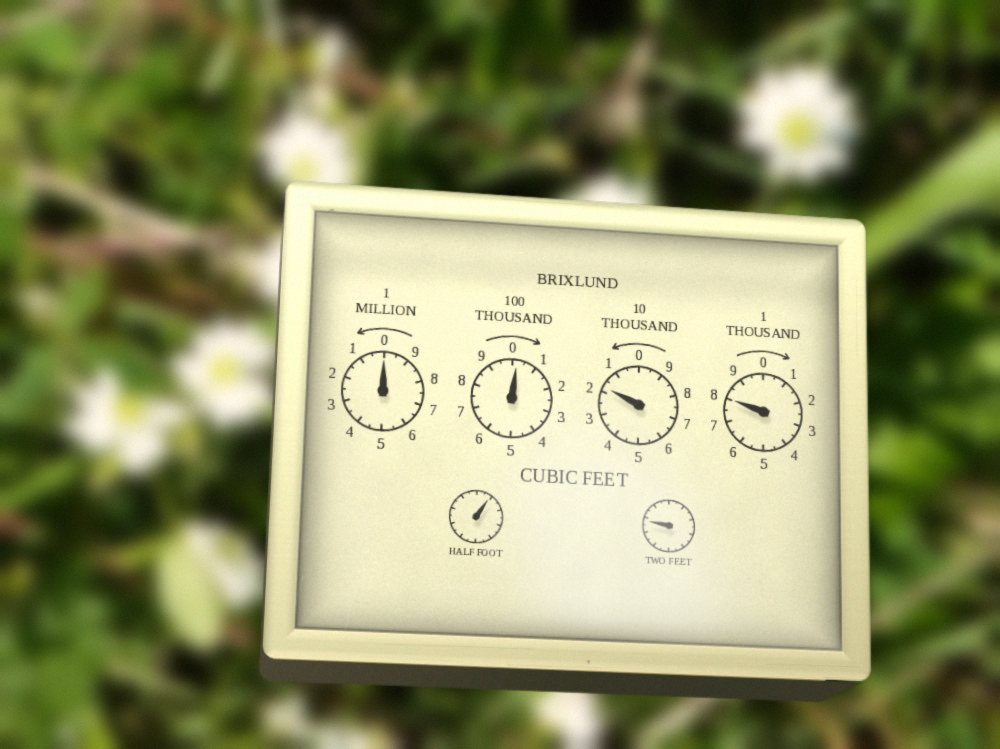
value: {"value": 1800, "unit": "ft³"}
